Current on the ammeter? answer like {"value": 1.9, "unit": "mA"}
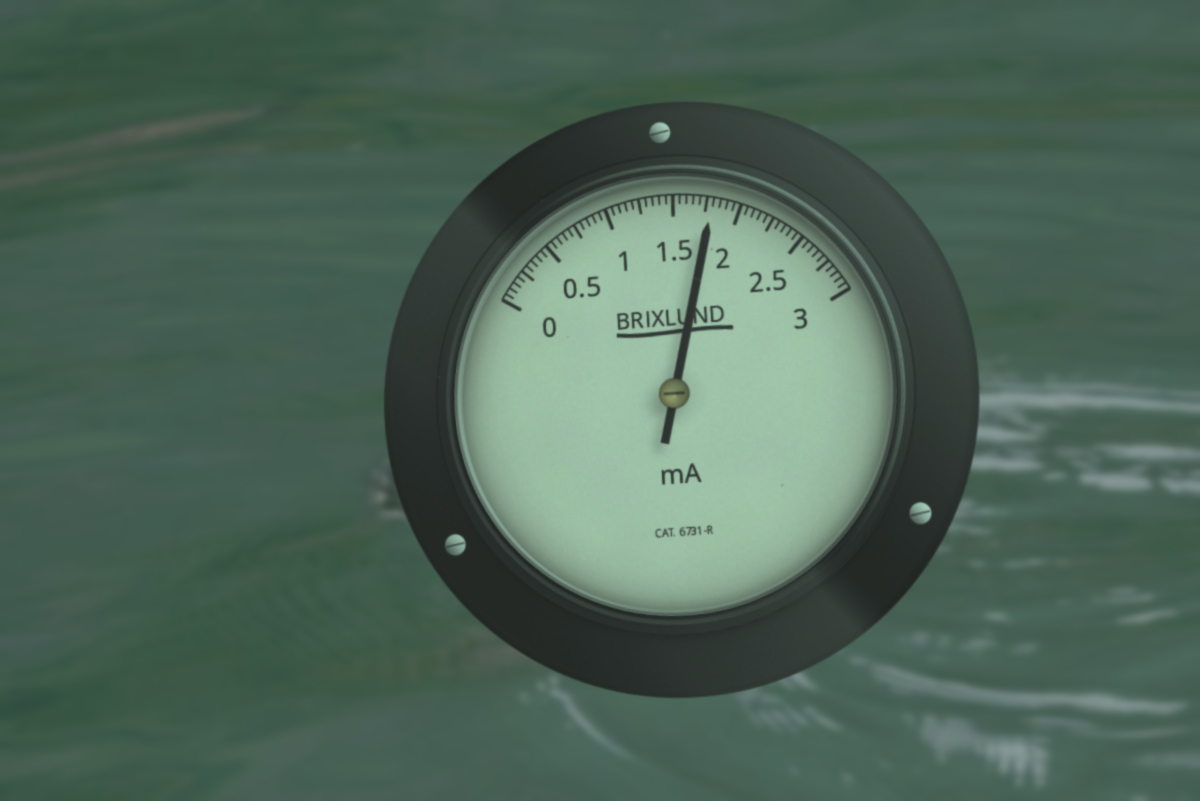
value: {"value": 1.8, "unit": "mA"}
